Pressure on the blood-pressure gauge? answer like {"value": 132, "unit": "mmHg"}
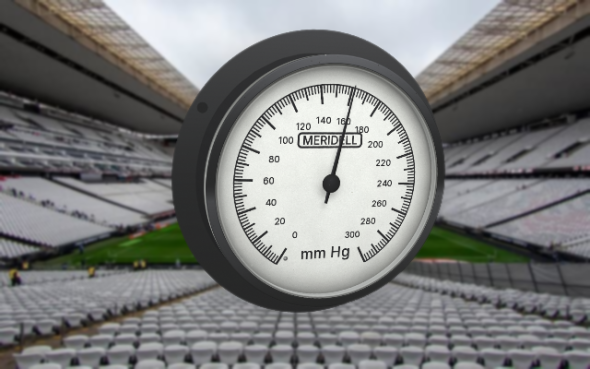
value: {"value": 160, "unit": "mmHg"}
